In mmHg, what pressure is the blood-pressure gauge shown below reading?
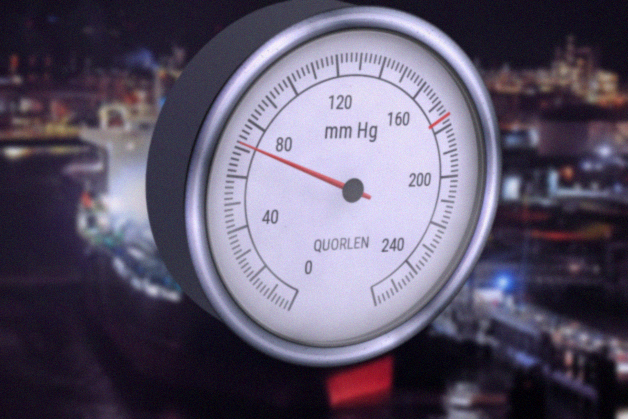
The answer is 72 mmHg
